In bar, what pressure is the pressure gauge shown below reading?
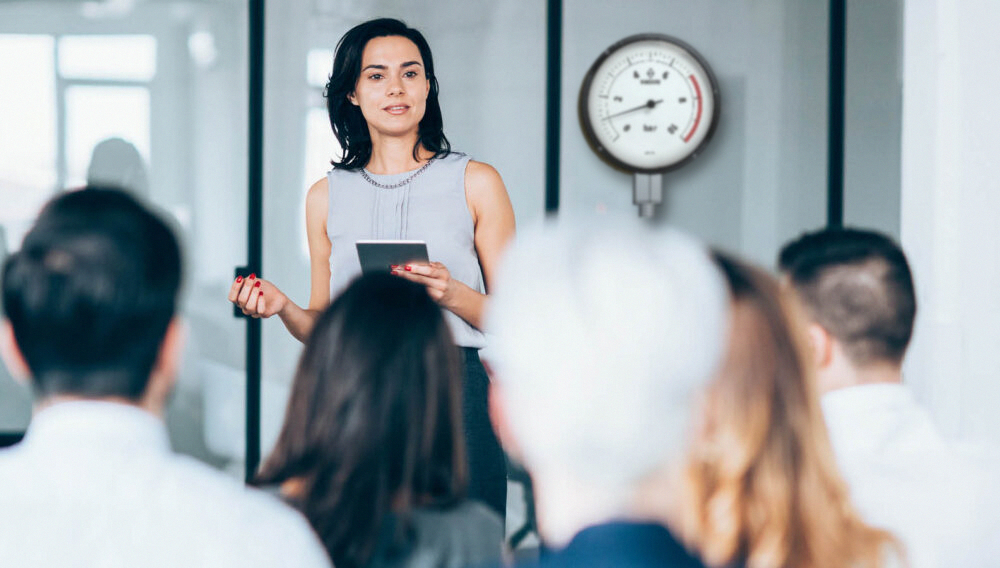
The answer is 1 bar
